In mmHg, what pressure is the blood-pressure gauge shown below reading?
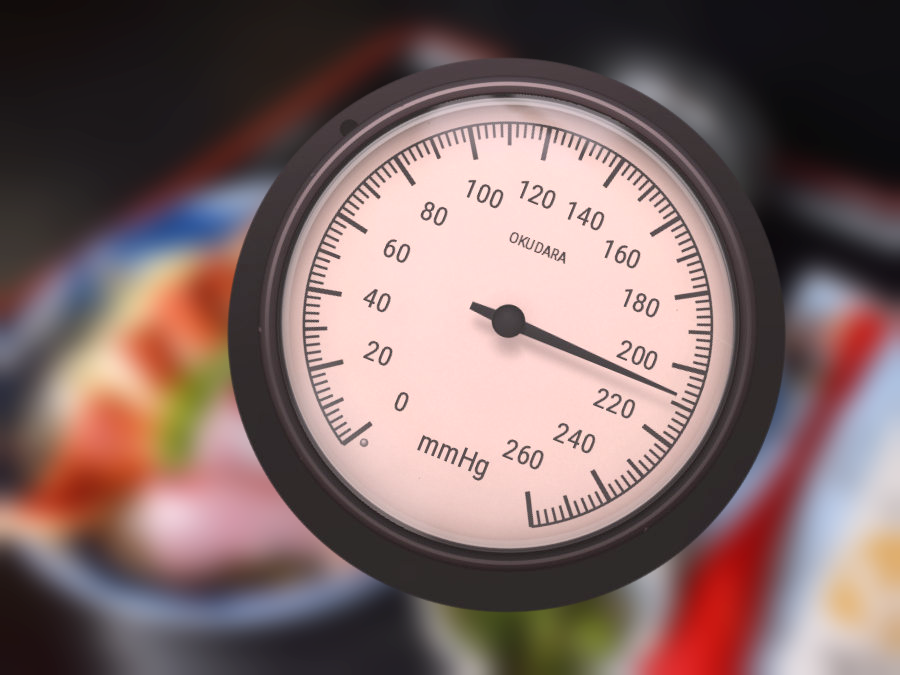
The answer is 208 mmHg
